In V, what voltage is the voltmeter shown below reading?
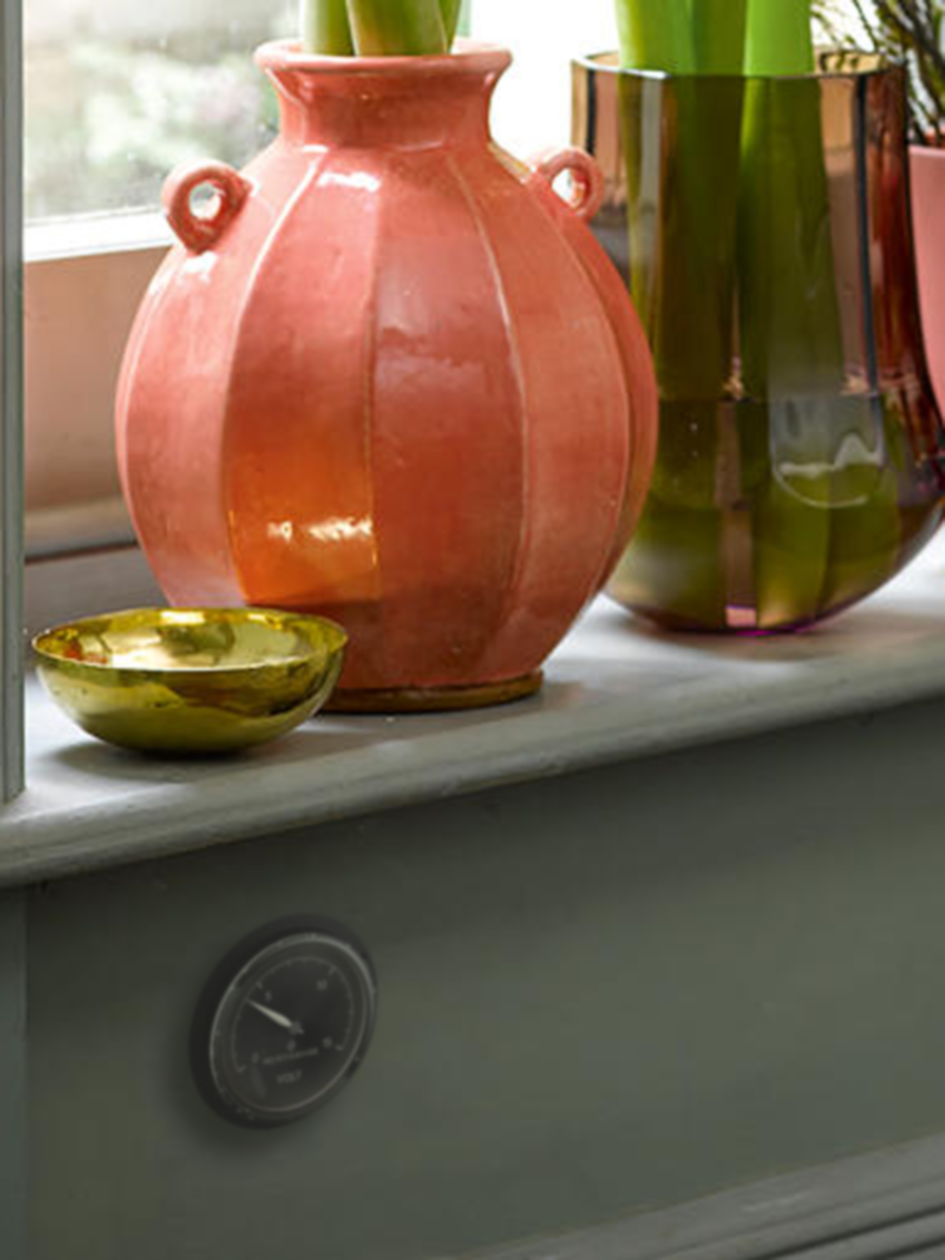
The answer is 4 V
